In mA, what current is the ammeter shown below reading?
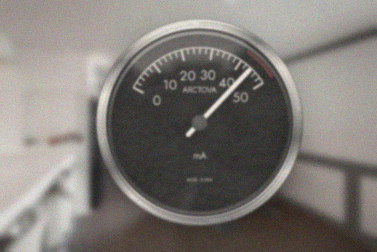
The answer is 44 mA
